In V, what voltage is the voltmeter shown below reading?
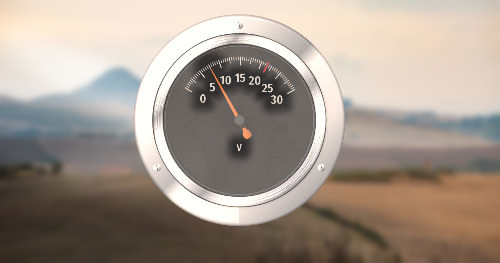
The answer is 7.5 V
